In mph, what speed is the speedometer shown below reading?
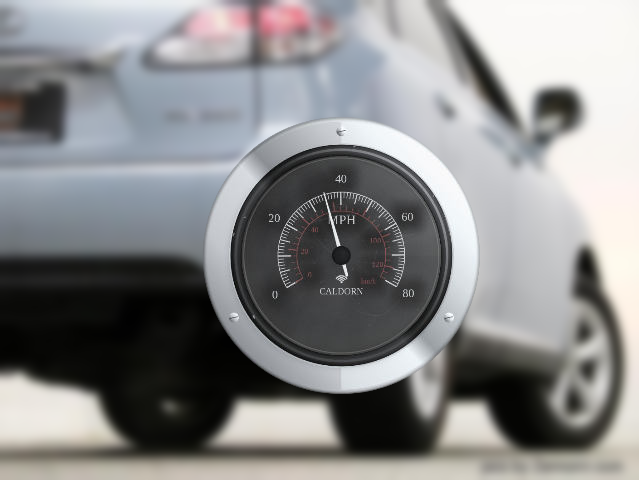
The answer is 35 mph
